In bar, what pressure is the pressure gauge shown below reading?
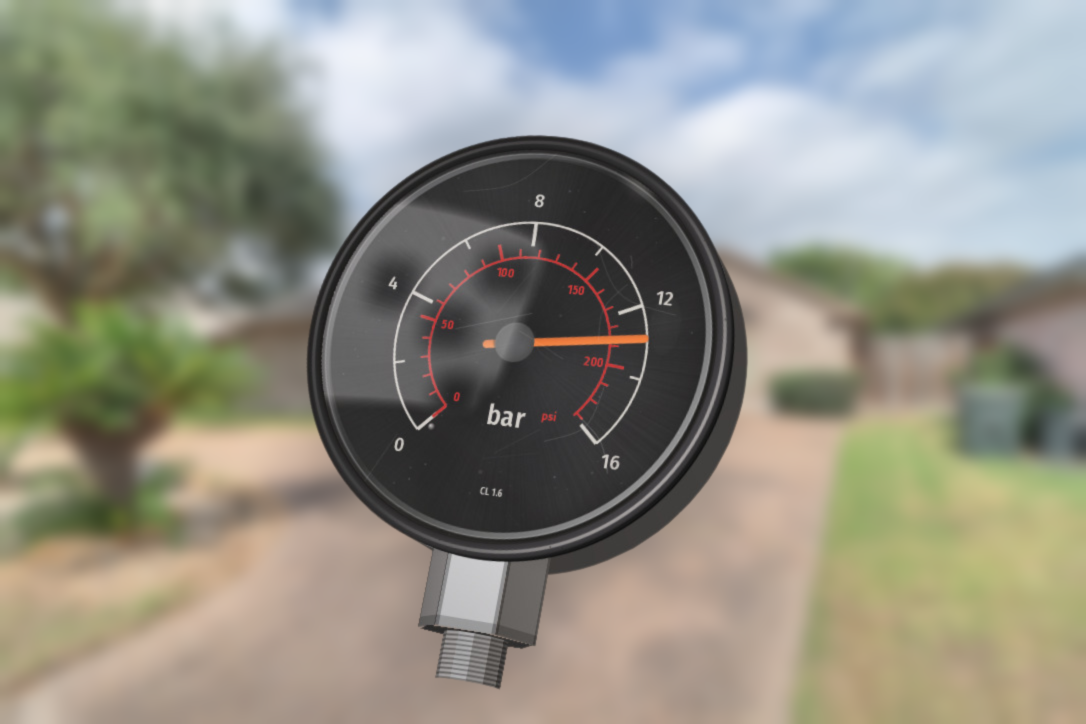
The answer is 13 bar
